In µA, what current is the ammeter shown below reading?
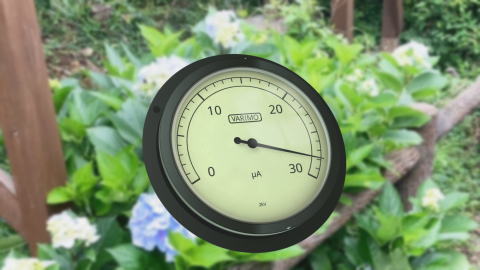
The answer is 28 µA
